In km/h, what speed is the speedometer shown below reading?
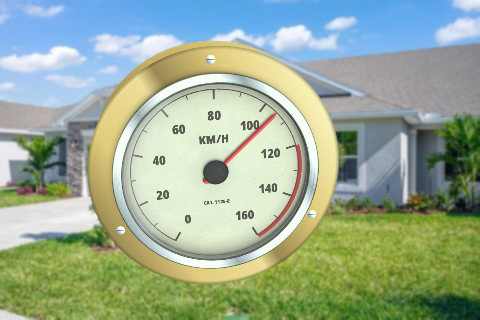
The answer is 105 km/h
